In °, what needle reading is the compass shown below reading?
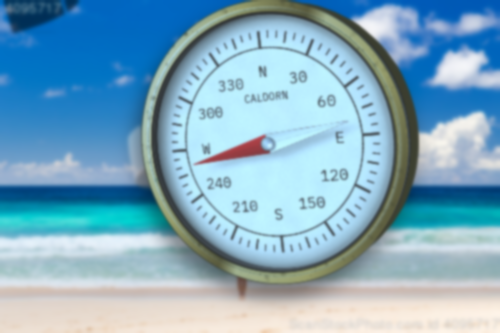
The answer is 260 °
